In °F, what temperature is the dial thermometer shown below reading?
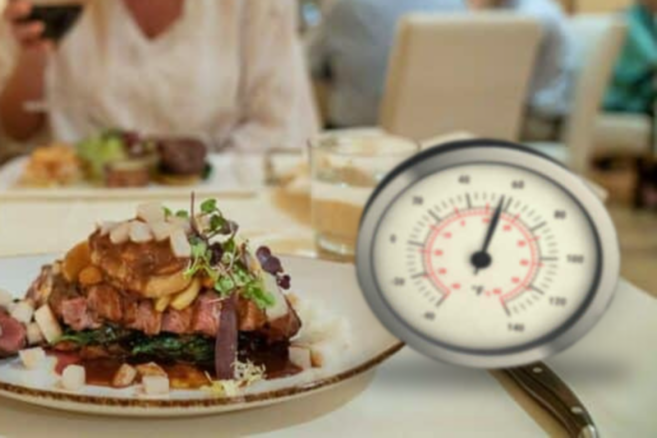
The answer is 56 °F
